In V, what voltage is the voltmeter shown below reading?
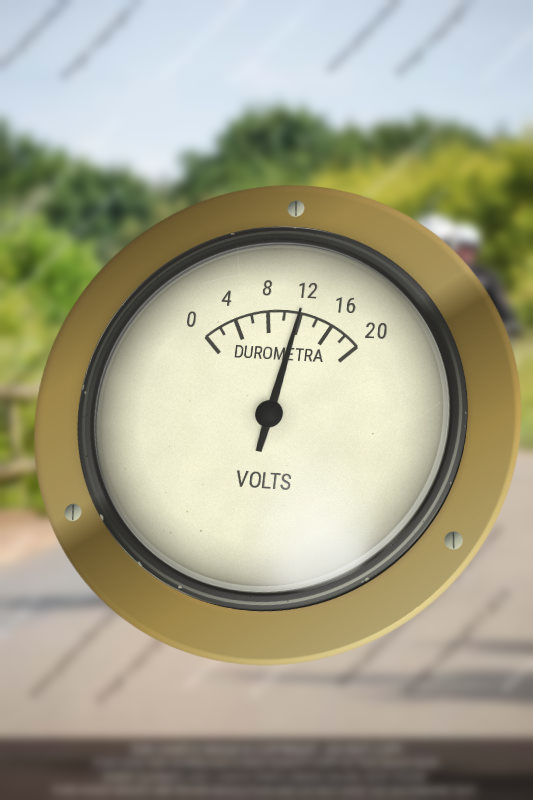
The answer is 12 V
